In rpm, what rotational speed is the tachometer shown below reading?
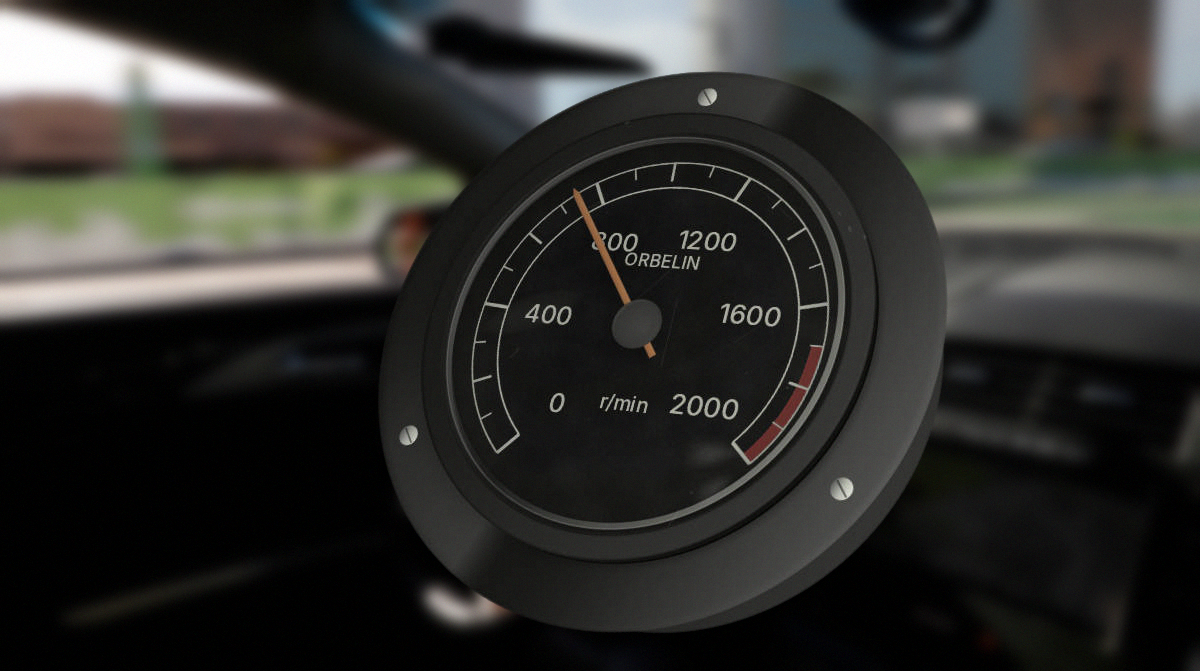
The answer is 750 rpm
